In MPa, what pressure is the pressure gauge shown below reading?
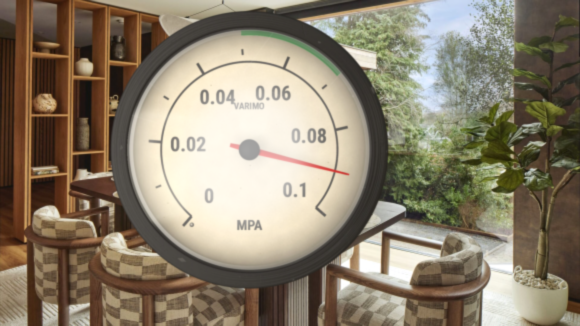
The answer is 0.09 MPa
